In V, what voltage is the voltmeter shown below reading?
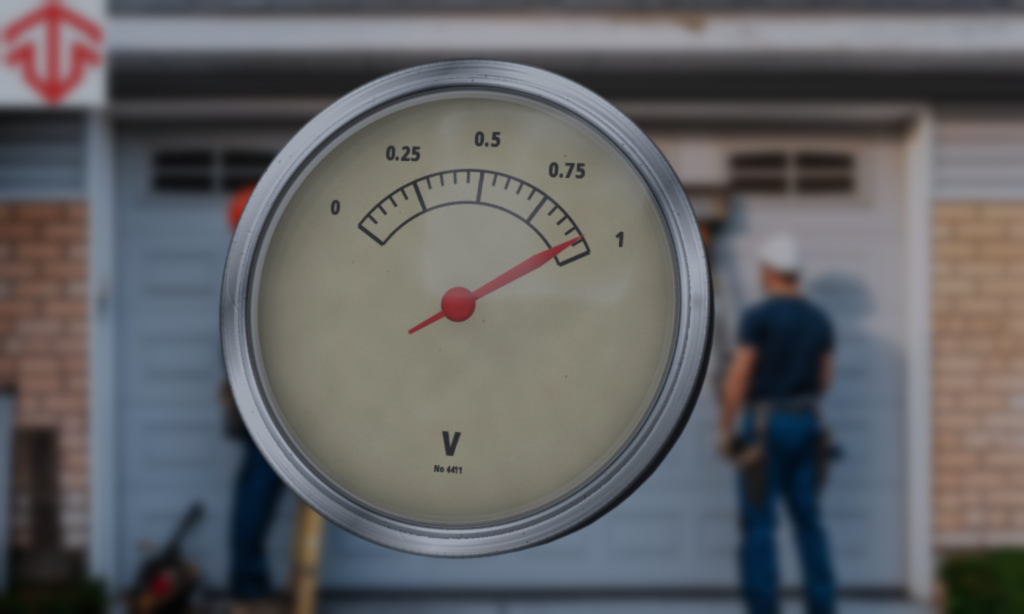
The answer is 0.95 V
